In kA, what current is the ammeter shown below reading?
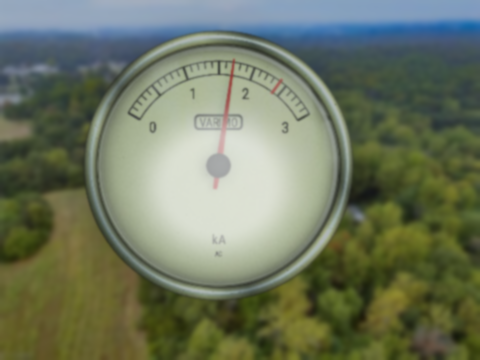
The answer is 1.7 kA
